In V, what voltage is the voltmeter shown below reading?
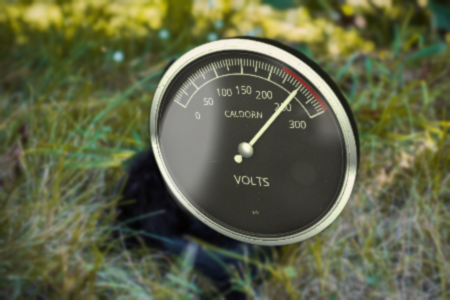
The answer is 250 V
